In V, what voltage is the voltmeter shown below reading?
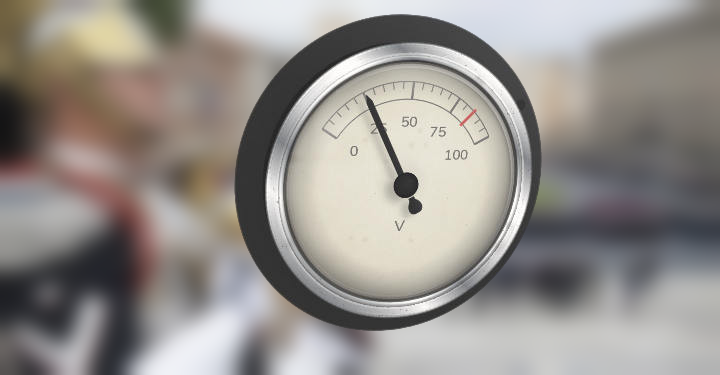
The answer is 25 V
